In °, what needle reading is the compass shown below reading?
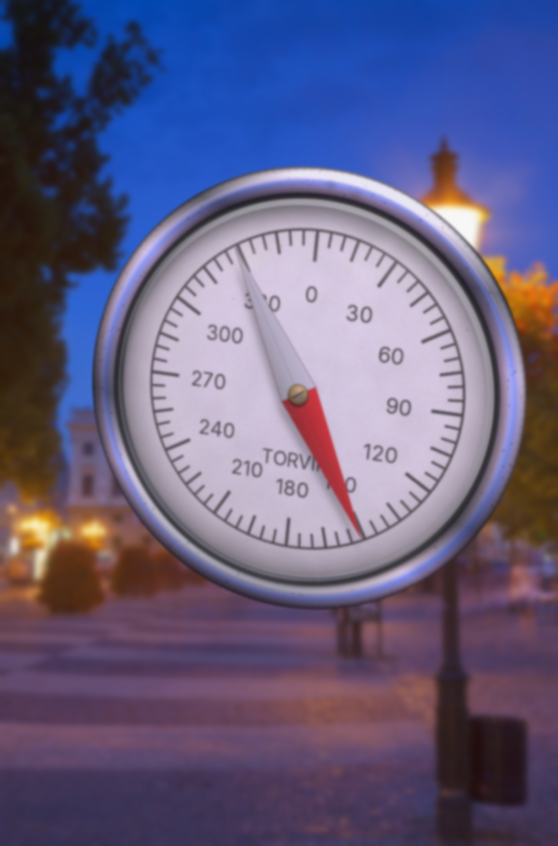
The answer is 150 °
